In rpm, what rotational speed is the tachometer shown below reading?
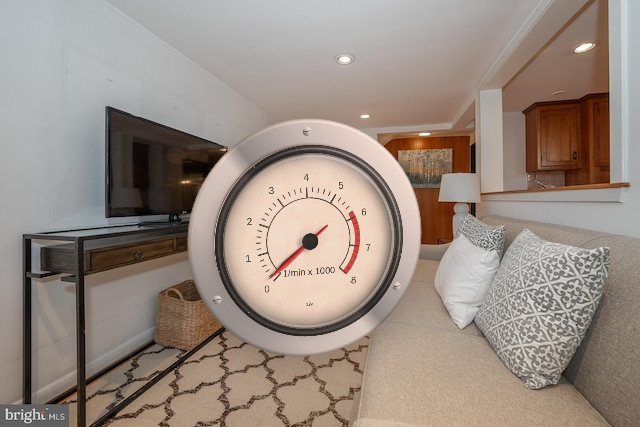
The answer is 200 rpm
